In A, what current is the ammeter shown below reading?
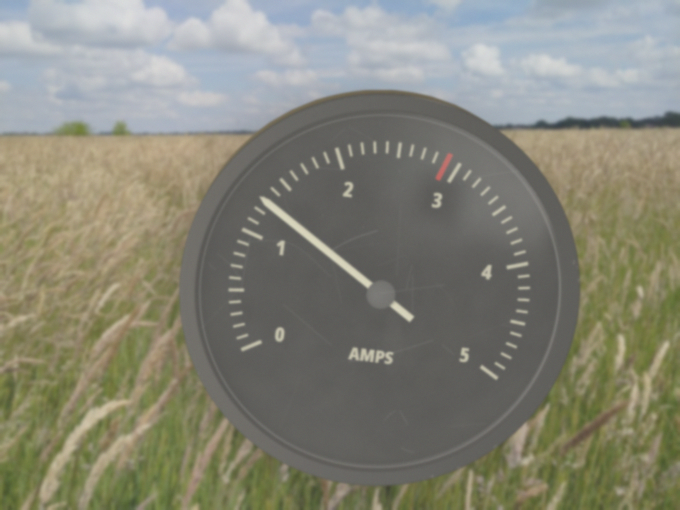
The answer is 1.3 A
